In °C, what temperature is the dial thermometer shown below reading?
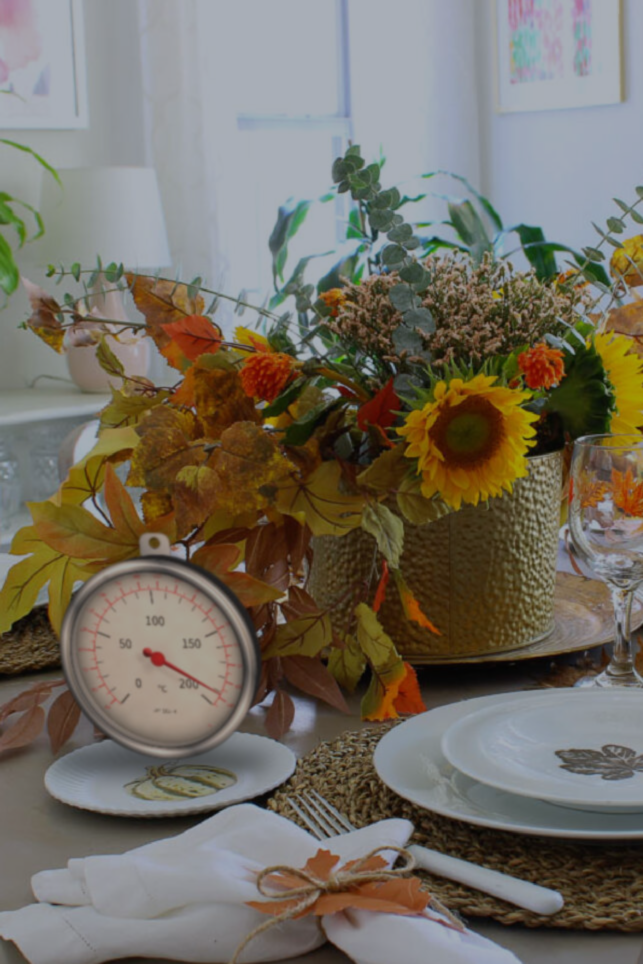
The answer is 190 °C
